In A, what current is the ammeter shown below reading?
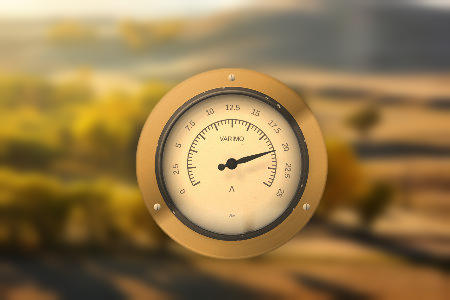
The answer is 20 A
